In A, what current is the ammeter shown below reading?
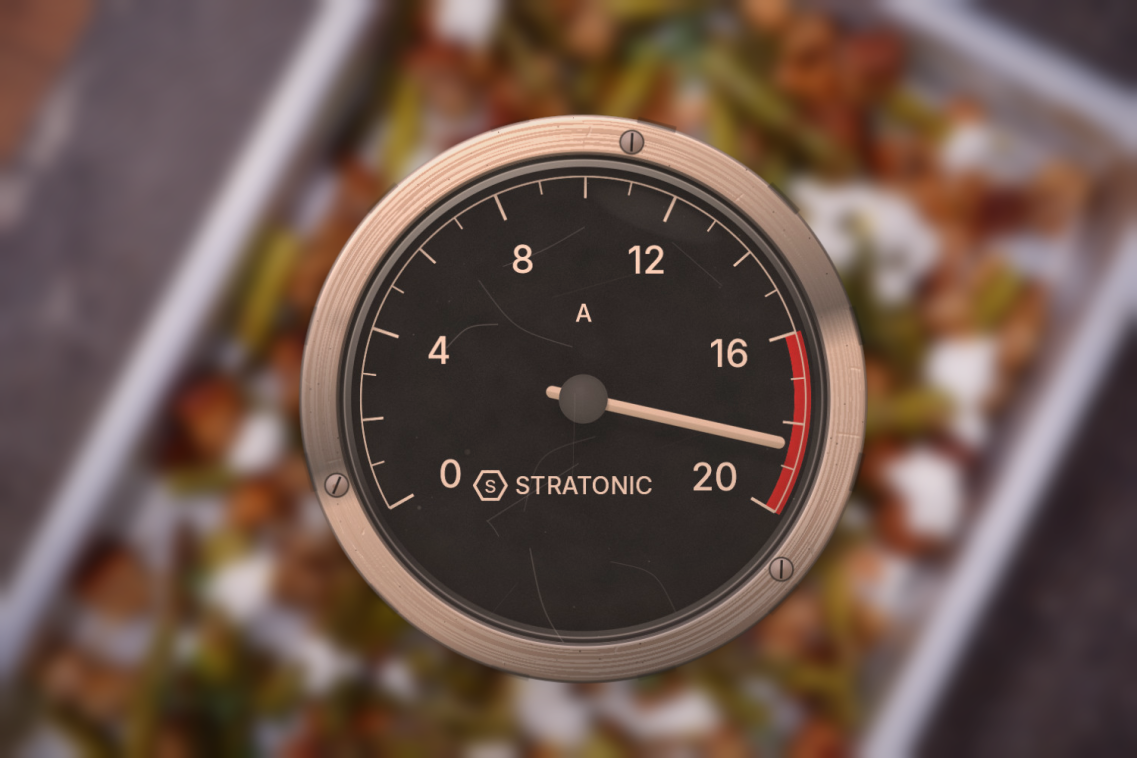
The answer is 18.5 A
